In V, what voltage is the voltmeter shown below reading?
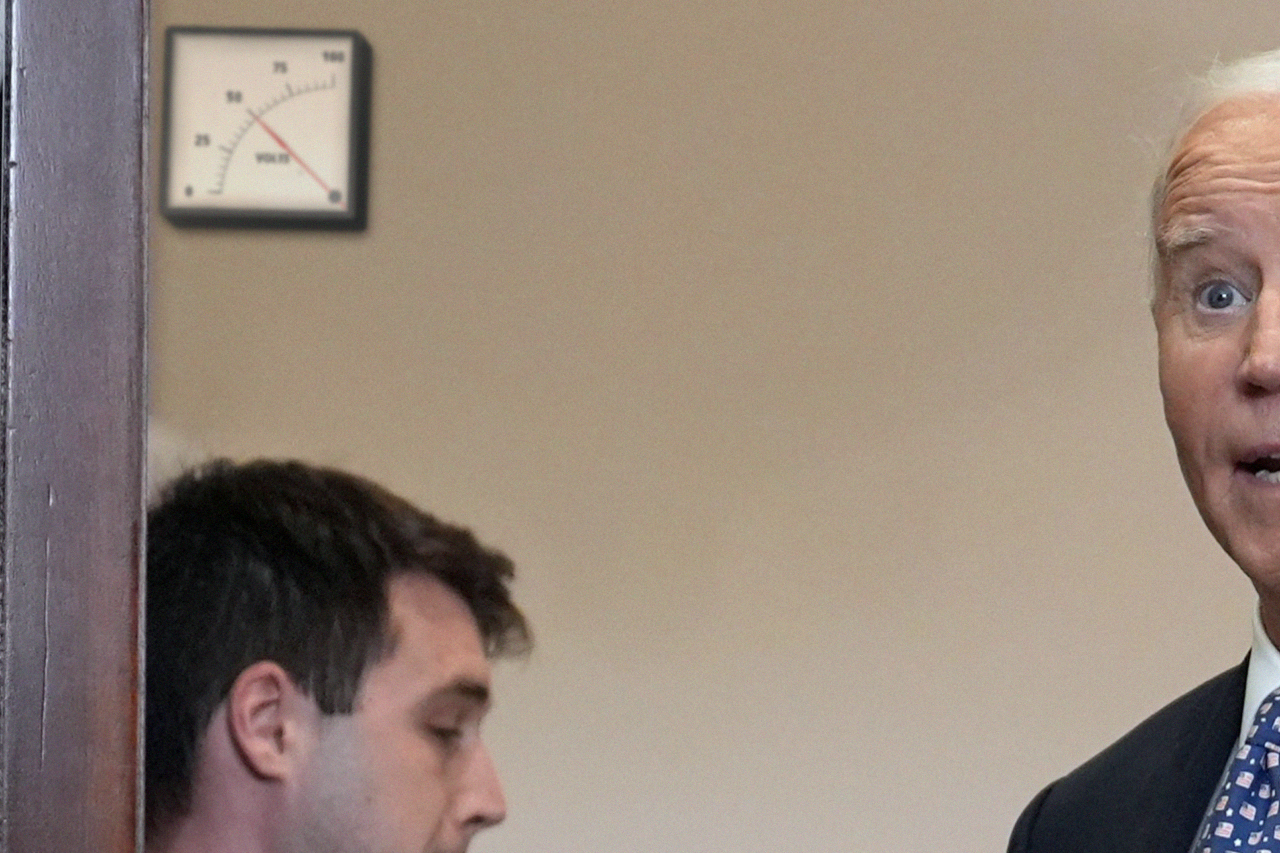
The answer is 50 V
